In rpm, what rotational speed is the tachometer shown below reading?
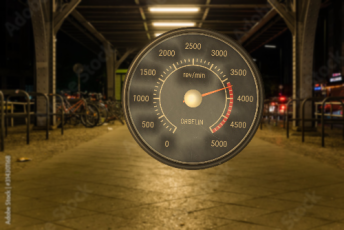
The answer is 3700 rpm
